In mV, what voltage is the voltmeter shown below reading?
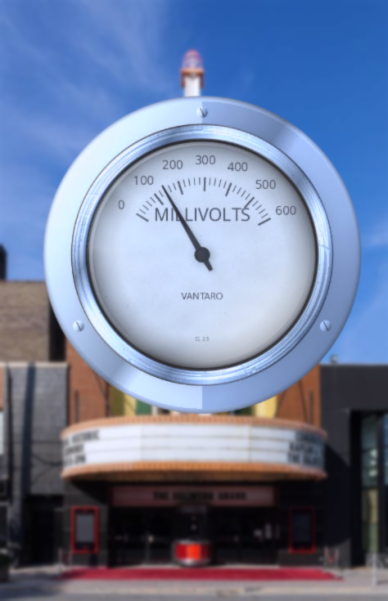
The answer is 140 mV
